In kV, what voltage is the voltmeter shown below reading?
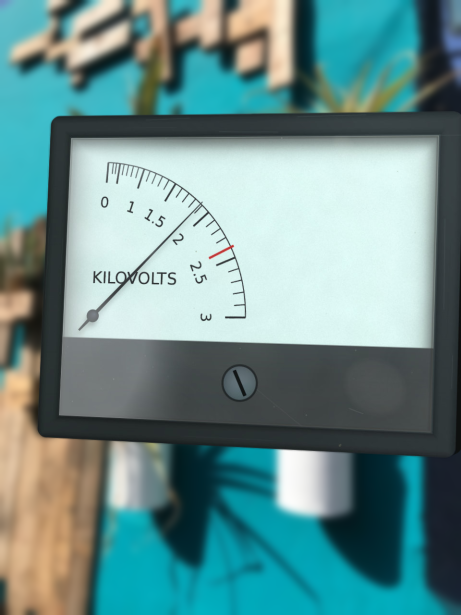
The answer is 1.9 kV
